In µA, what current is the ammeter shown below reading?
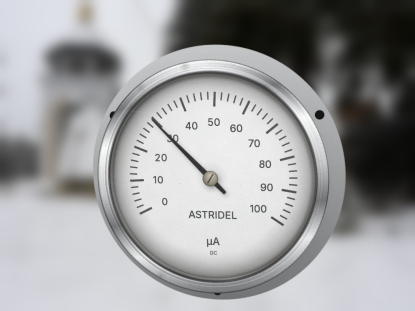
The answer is 30 µA
